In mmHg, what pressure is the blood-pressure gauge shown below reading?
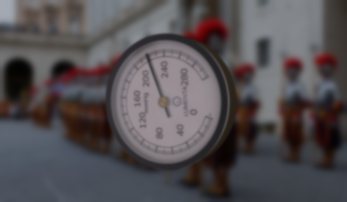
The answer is 220 mmHg
